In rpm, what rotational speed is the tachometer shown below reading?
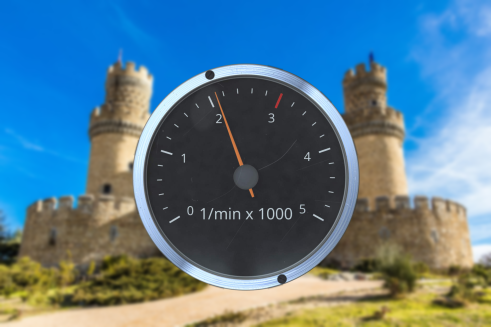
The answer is 2100 rpm
